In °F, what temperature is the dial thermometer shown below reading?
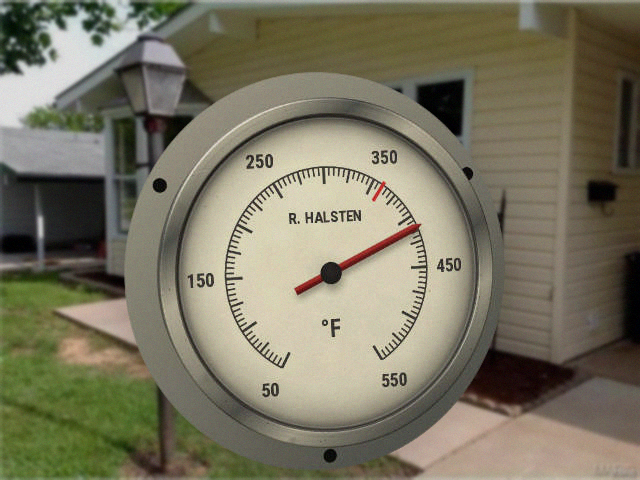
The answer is 410 °F
